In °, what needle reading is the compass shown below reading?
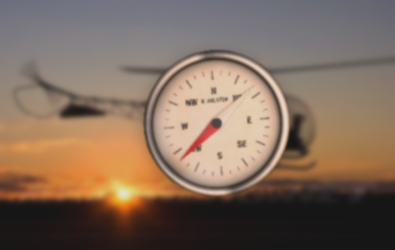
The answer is 230 °
